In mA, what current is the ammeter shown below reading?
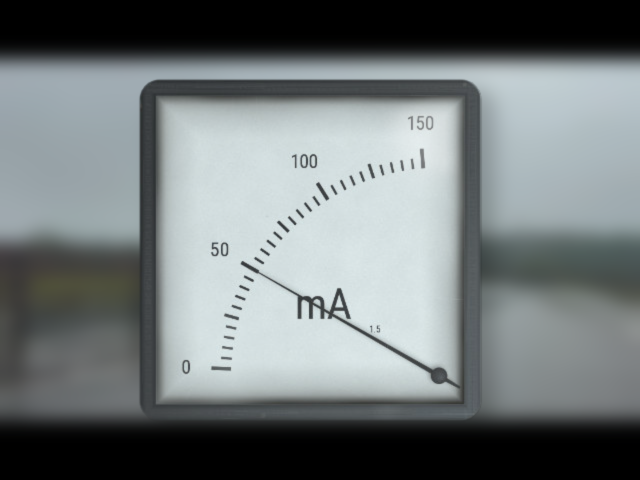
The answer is 50 mA
